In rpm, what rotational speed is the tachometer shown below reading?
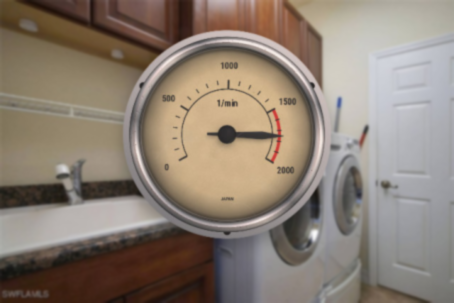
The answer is 1750 rpm
